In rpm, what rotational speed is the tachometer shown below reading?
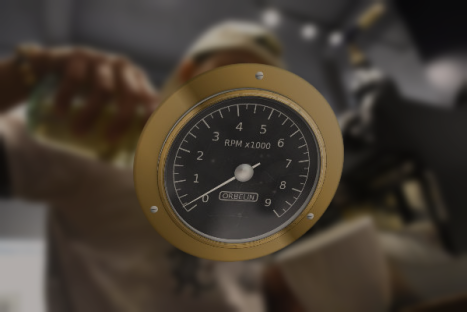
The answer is 250 rpm
